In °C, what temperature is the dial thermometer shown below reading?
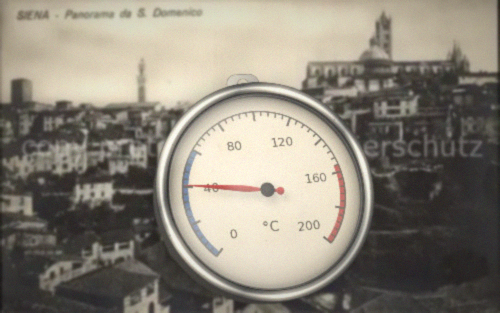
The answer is 40 °C
